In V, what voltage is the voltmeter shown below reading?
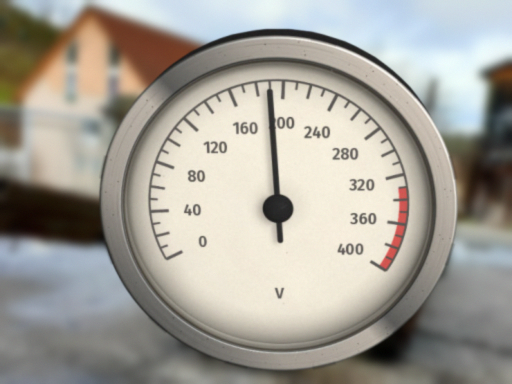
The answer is 190 V
